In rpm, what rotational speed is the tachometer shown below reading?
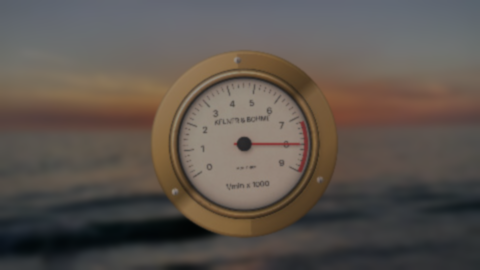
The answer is 8000 rpm
